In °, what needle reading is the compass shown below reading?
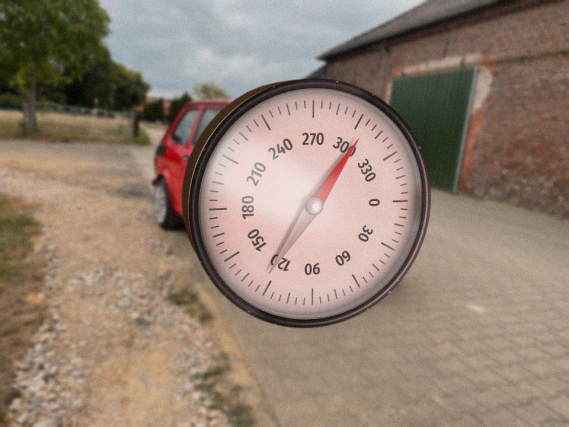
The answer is 305 °
